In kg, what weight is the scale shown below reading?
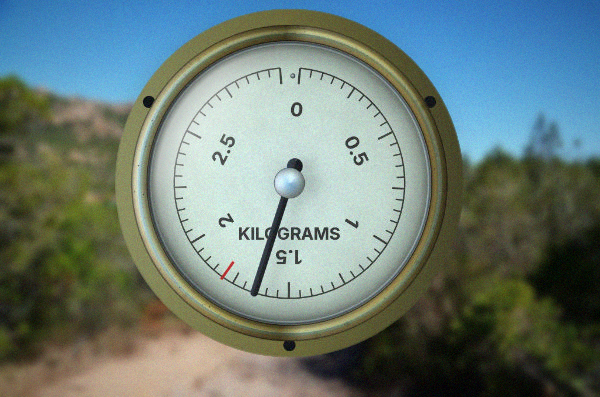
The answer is 1.65 kg
